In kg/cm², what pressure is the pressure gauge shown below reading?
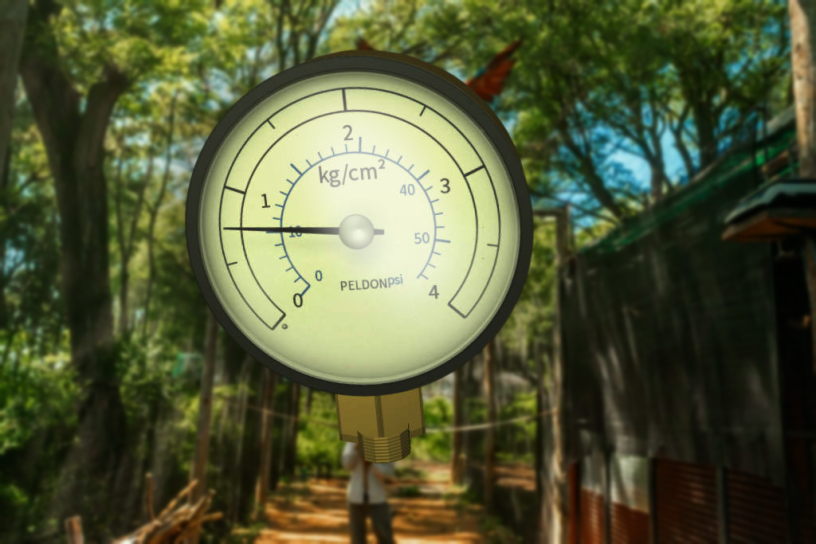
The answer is 0.75 kg/cm²
